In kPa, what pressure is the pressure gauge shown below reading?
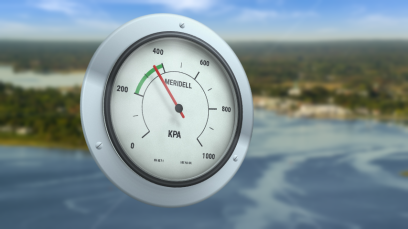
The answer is 350 kPa
